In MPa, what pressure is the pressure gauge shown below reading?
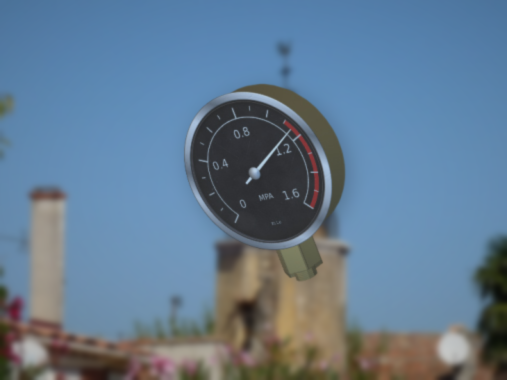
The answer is 1.15 MPa
